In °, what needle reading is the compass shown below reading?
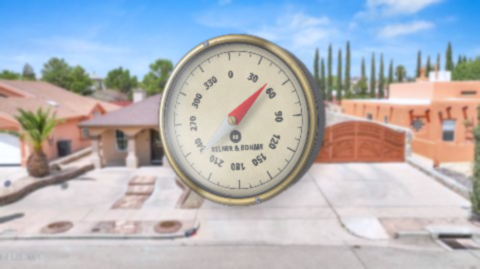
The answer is 50 °
